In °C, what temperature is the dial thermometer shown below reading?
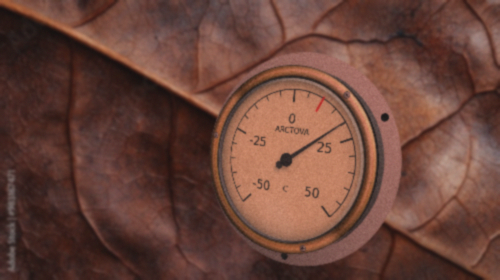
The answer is 20 °C
